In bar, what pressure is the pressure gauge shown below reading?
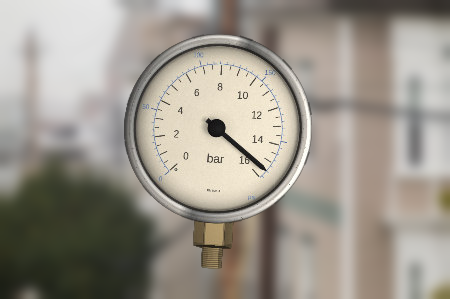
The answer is 15.5 bar
